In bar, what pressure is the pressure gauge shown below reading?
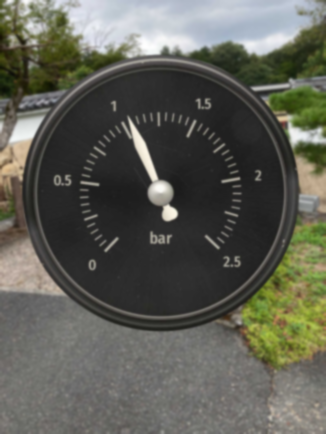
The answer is 1.05 bar
